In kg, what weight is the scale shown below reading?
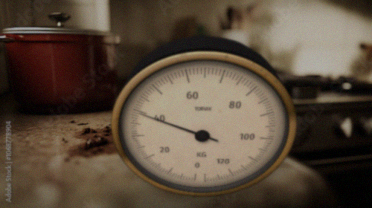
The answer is 40 kg
